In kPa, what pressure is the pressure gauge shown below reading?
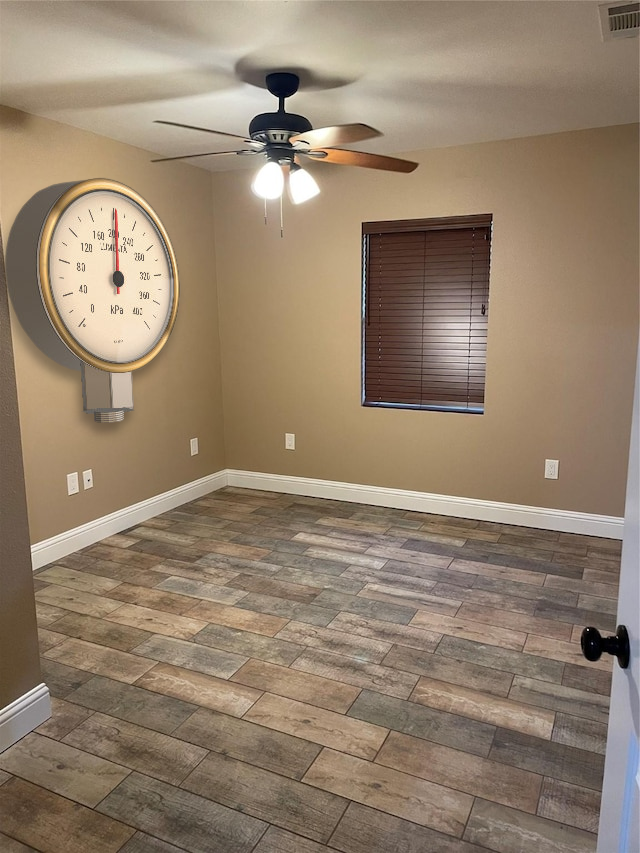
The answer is 200 kPa
